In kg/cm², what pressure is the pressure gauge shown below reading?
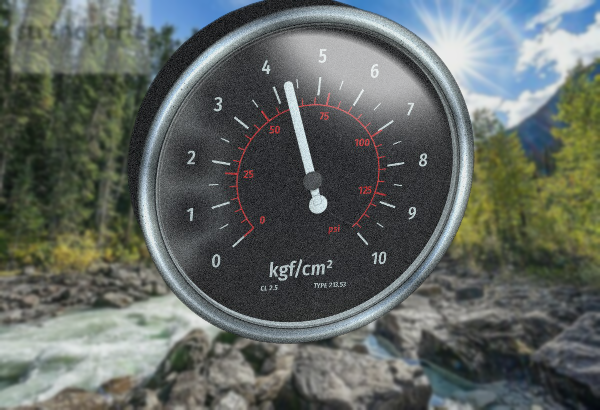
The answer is 4.25 kg/cm²
